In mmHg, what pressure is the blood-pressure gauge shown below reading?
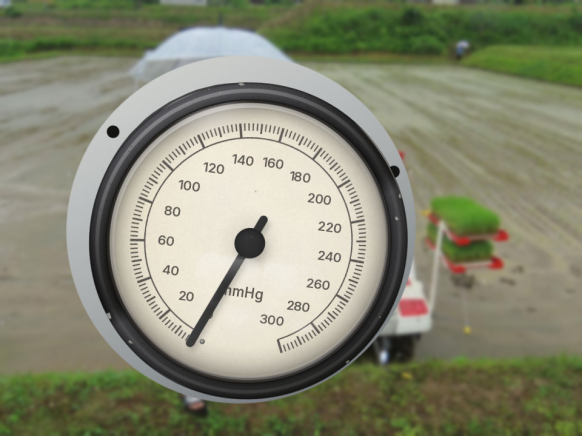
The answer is 2 mmHg
